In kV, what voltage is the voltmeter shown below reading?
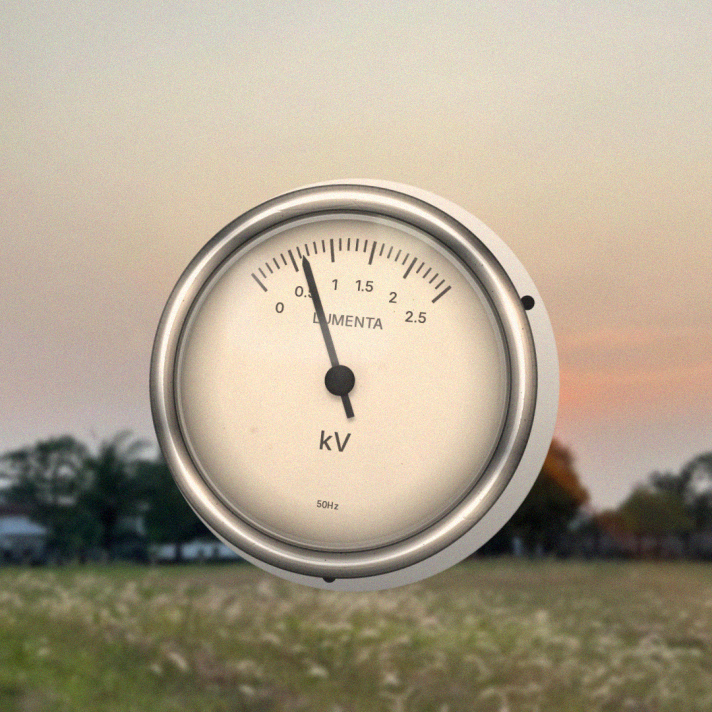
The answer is 0.65 kV
